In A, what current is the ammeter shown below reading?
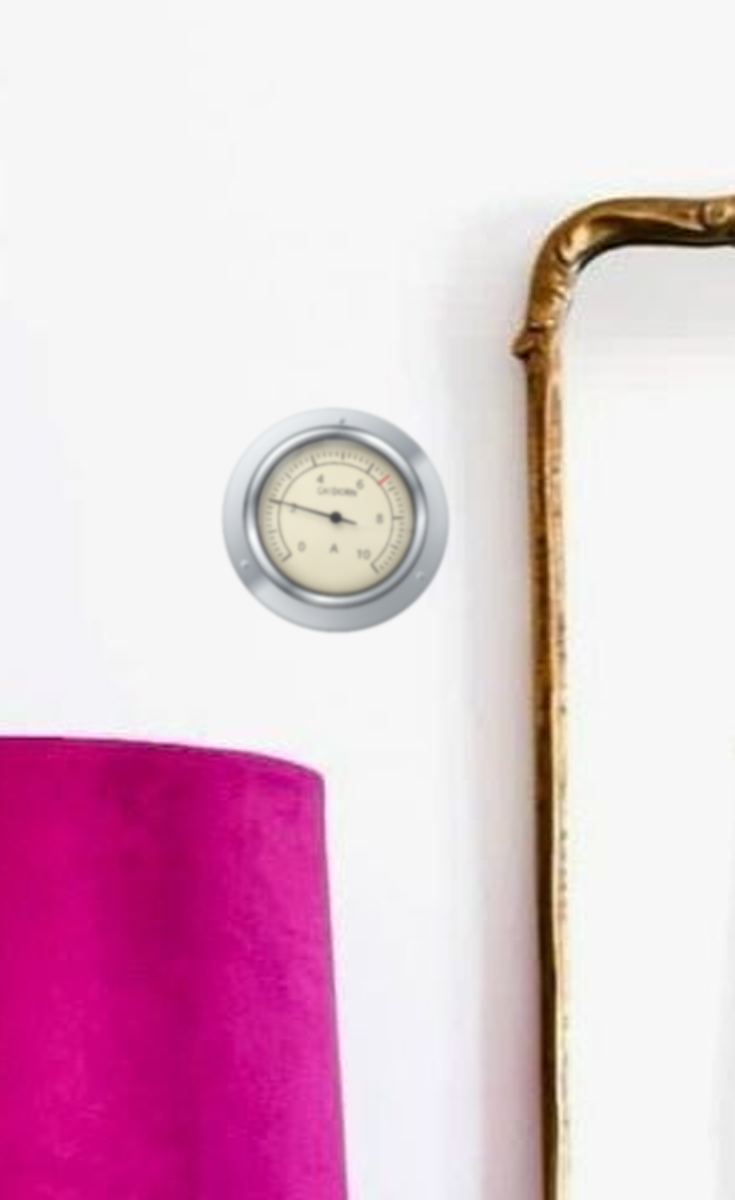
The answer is 2 A
